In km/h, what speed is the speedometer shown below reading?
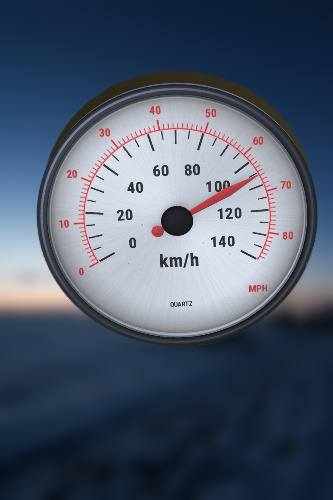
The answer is 105 km/h
